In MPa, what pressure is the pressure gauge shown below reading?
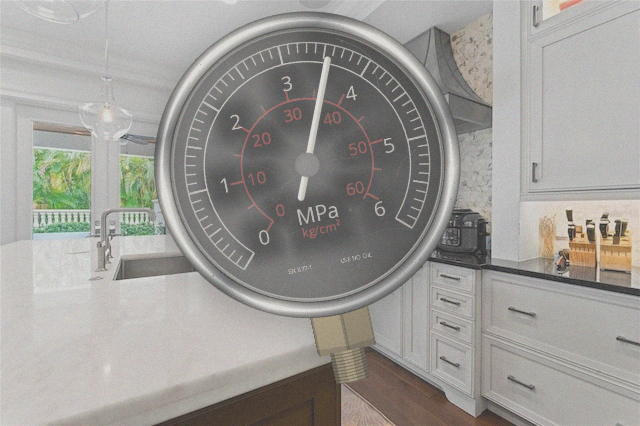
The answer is 3.55 MPa
